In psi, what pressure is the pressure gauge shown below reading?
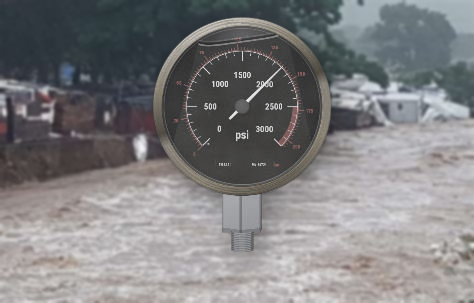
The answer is 2000 psi
